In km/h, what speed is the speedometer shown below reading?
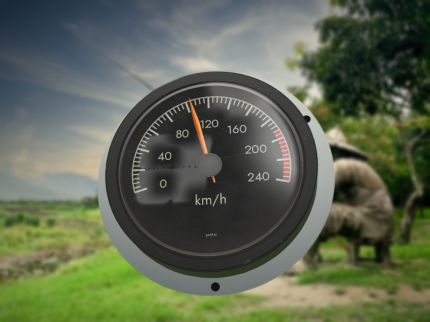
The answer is 104 km/h
